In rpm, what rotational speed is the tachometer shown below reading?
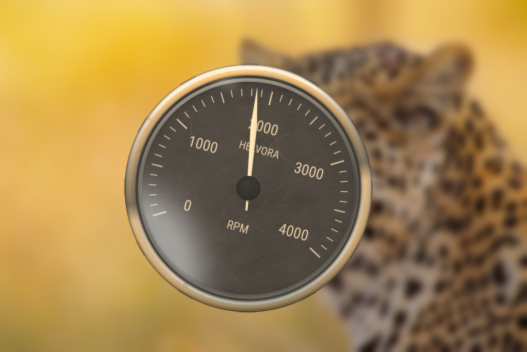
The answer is 1850 rpm
